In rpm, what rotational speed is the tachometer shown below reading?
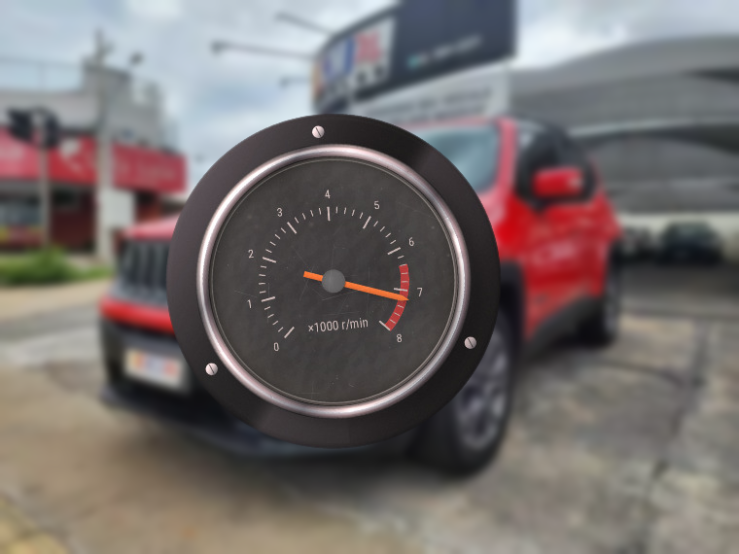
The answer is 7200 rpm
